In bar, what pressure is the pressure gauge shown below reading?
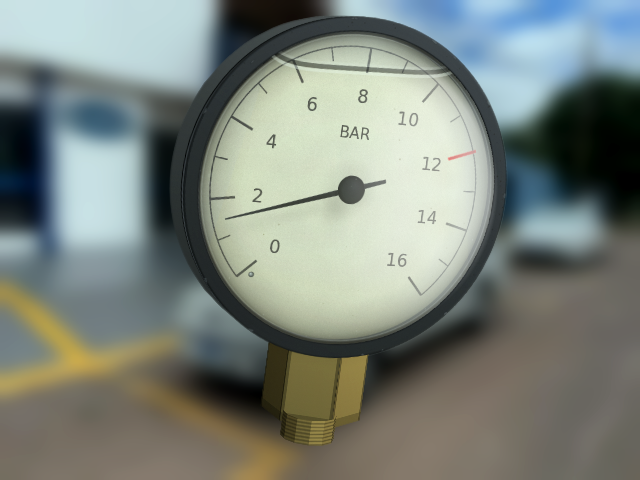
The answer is 1.5 bar
